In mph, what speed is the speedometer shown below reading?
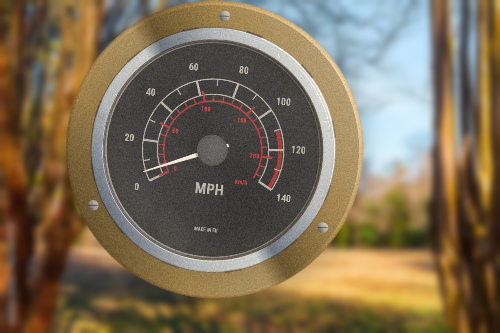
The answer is 5 mph
